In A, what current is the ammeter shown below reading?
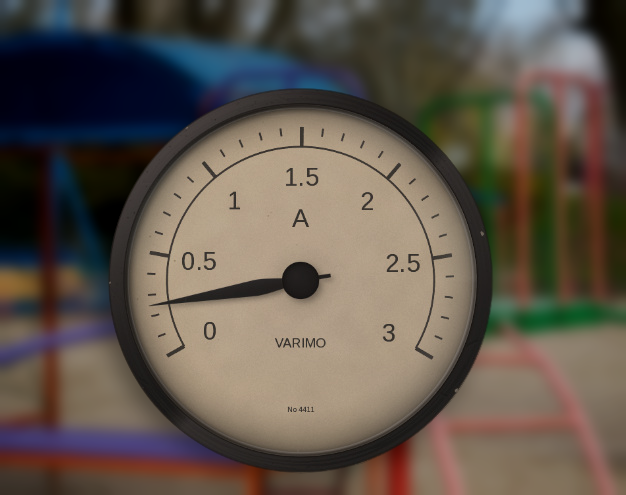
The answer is 0.25 A
